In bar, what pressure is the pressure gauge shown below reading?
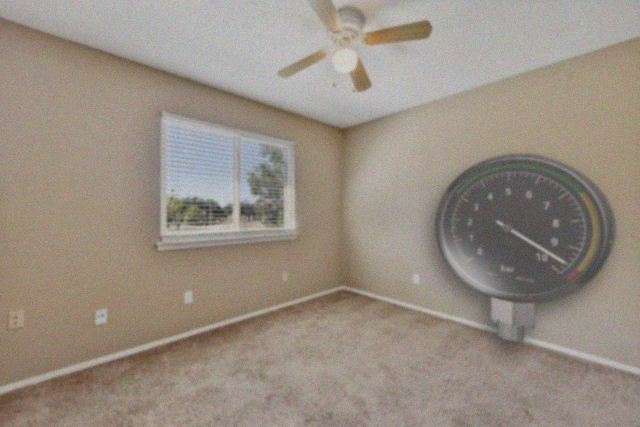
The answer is 9.6 bar
